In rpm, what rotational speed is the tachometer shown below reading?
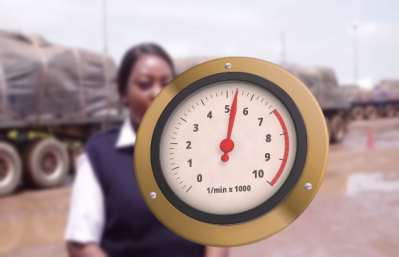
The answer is 5400 rpm
